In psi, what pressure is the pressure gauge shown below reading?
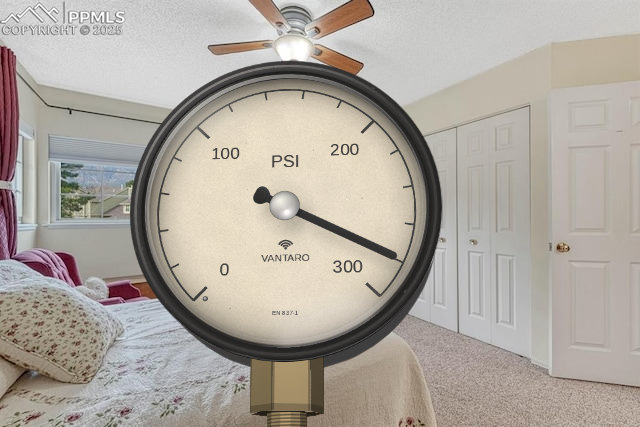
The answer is 280 psi
